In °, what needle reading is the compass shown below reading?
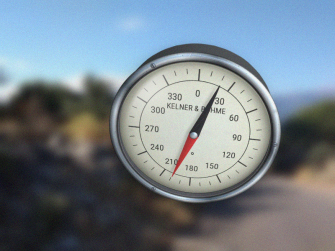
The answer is 200 °
